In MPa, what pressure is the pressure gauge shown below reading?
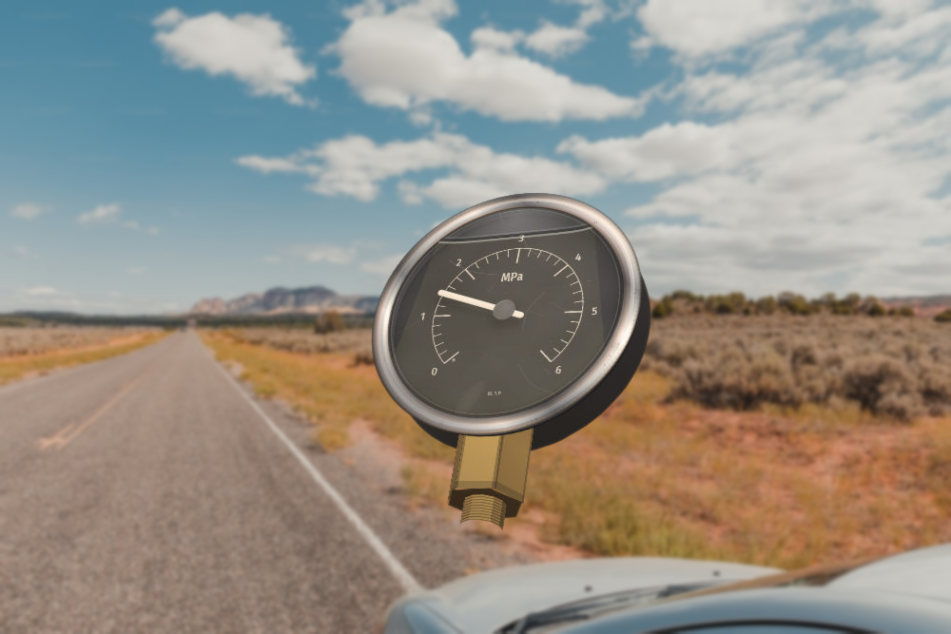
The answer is 1.4 MPa
